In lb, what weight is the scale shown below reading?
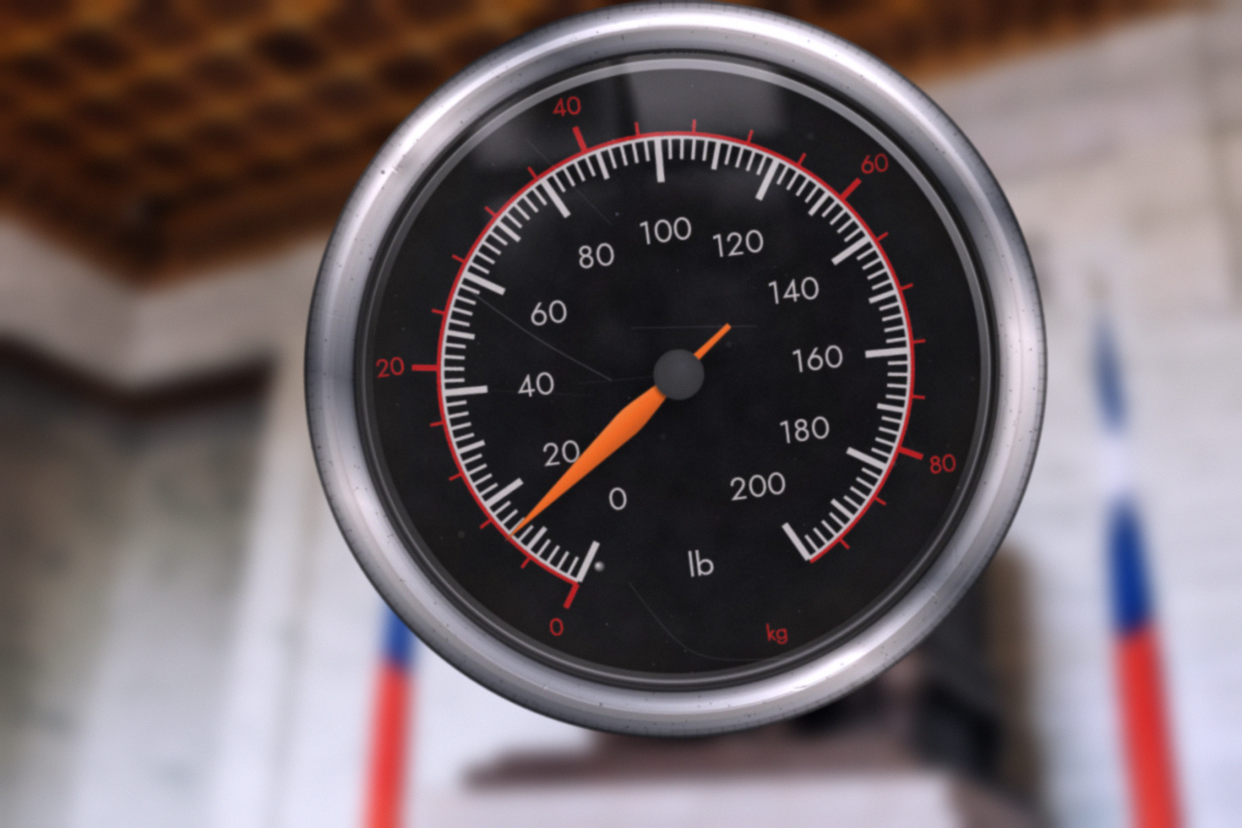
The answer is 14 lb
